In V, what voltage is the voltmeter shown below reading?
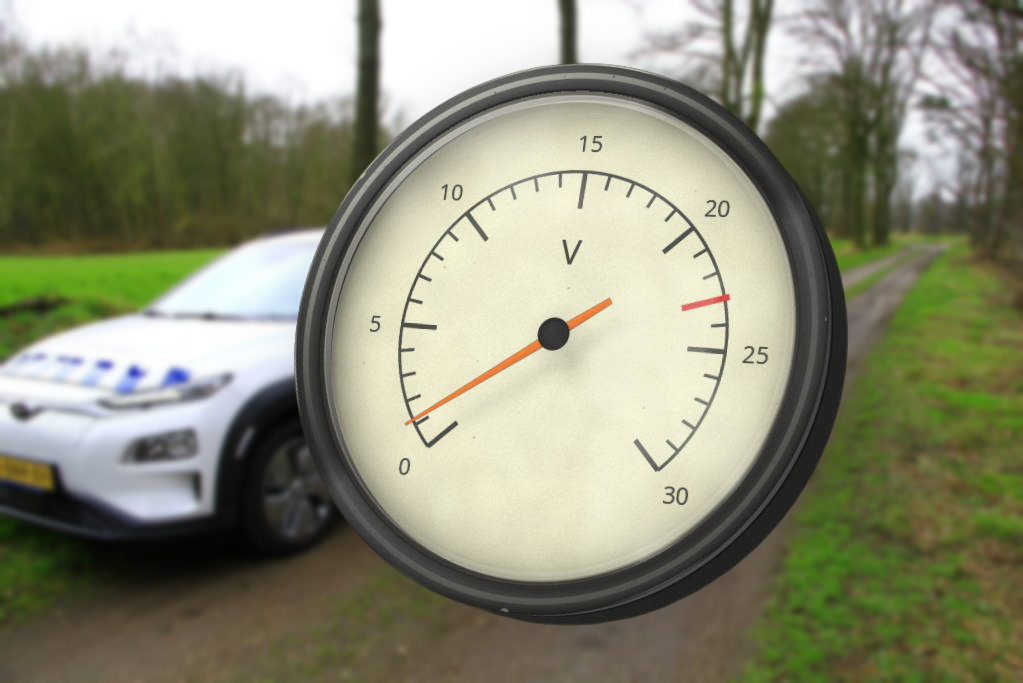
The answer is 1 V
